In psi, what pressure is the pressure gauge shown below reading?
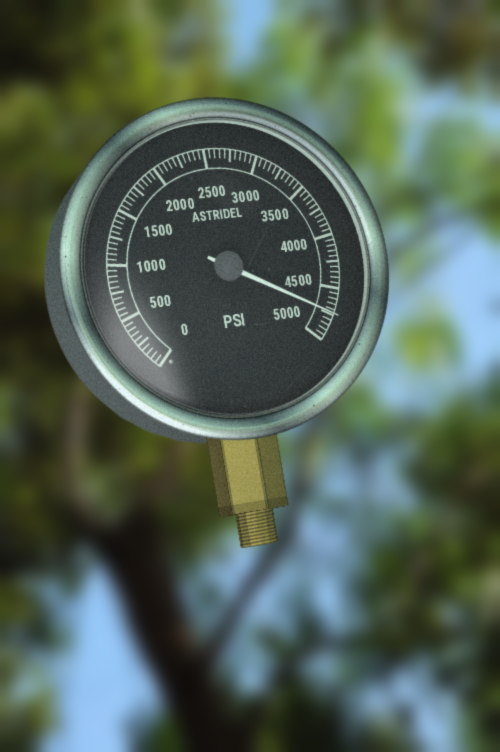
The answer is 4750 psi
